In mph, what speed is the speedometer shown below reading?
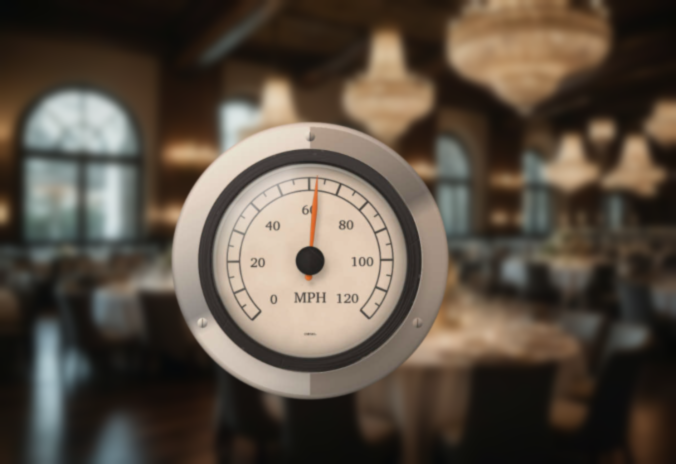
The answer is 62.5 mph
